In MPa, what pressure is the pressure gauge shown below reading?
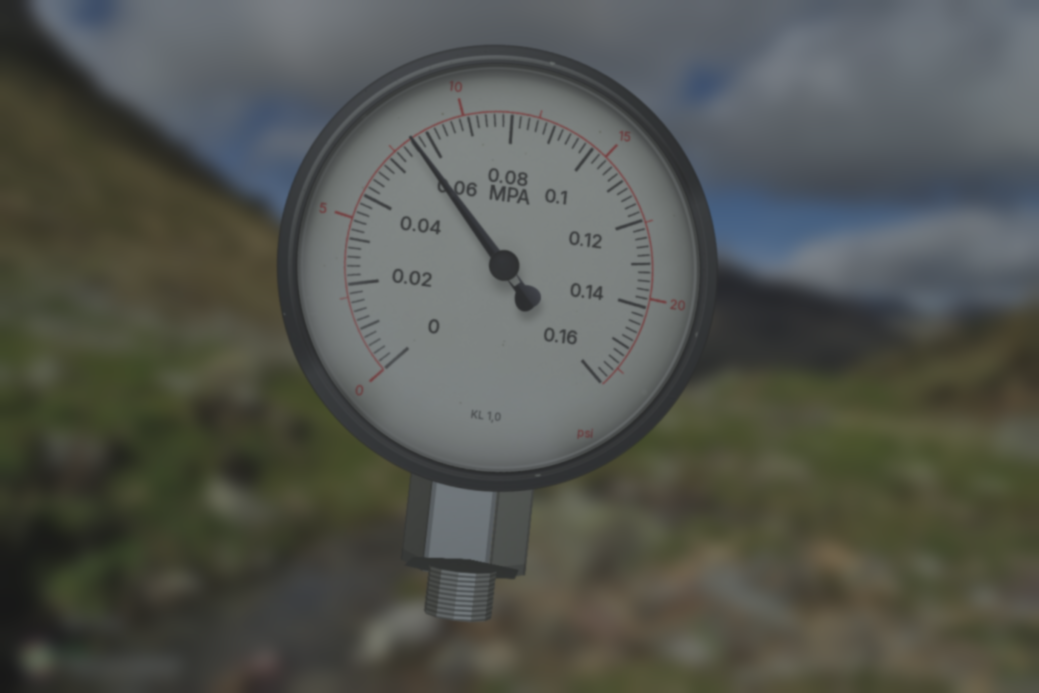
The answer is 0.056 MPa
